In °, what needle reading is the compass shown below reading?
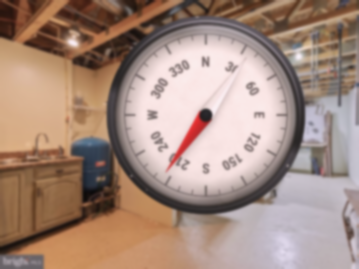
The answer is 215 °
